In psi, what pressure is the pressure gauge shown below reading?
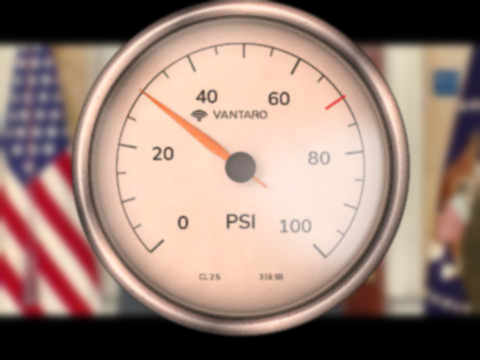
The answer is 30 psi
